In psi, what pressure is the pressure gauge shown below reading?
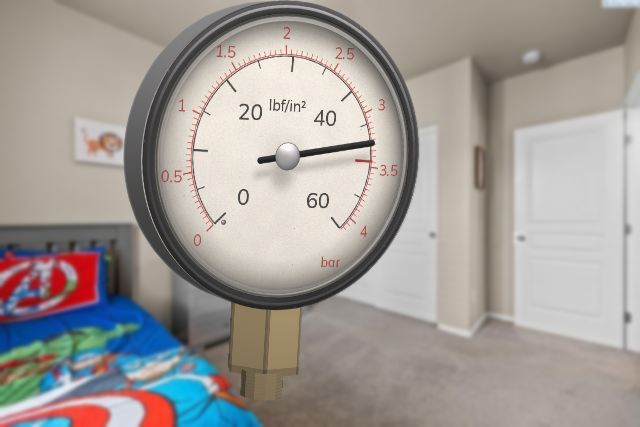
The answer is 47.5 psi
